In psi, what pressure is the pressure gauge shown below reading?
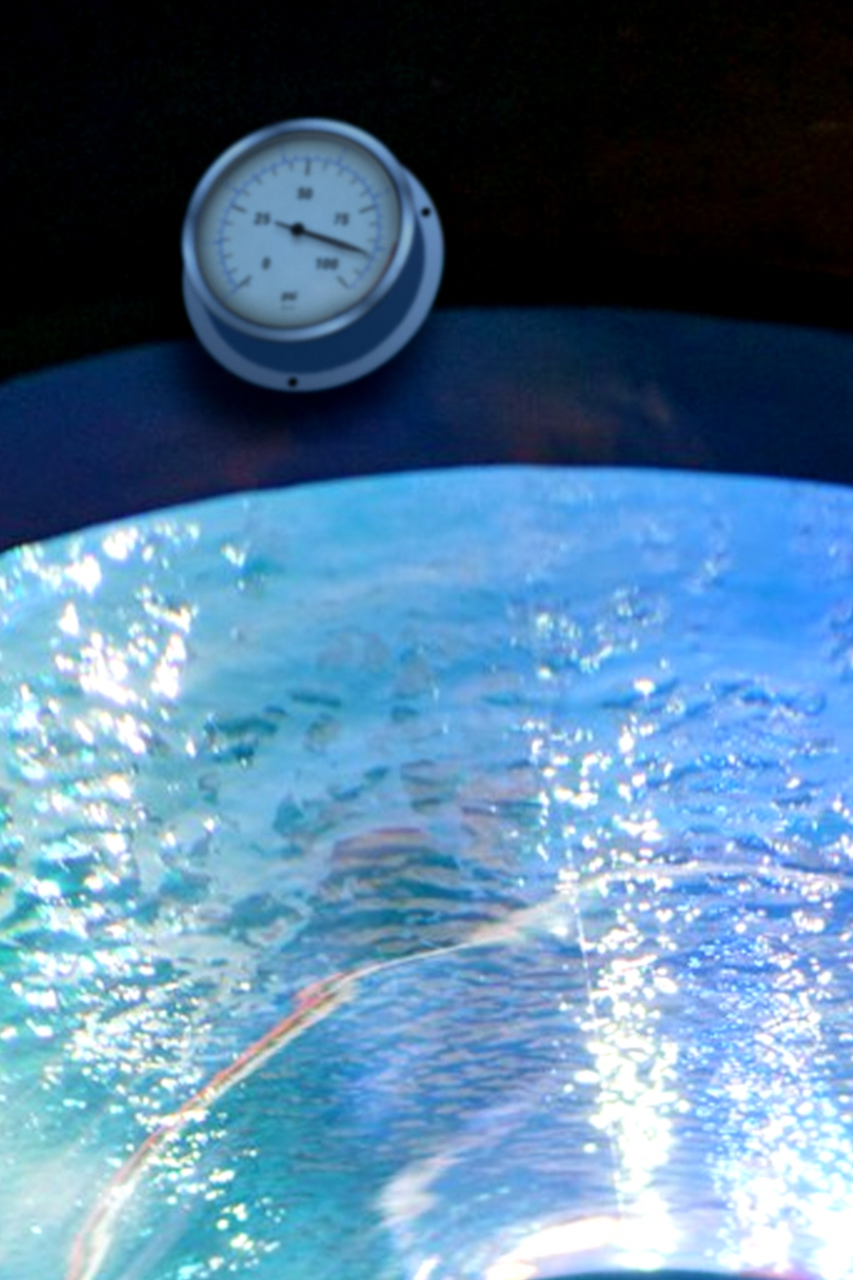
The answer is 90 psi
